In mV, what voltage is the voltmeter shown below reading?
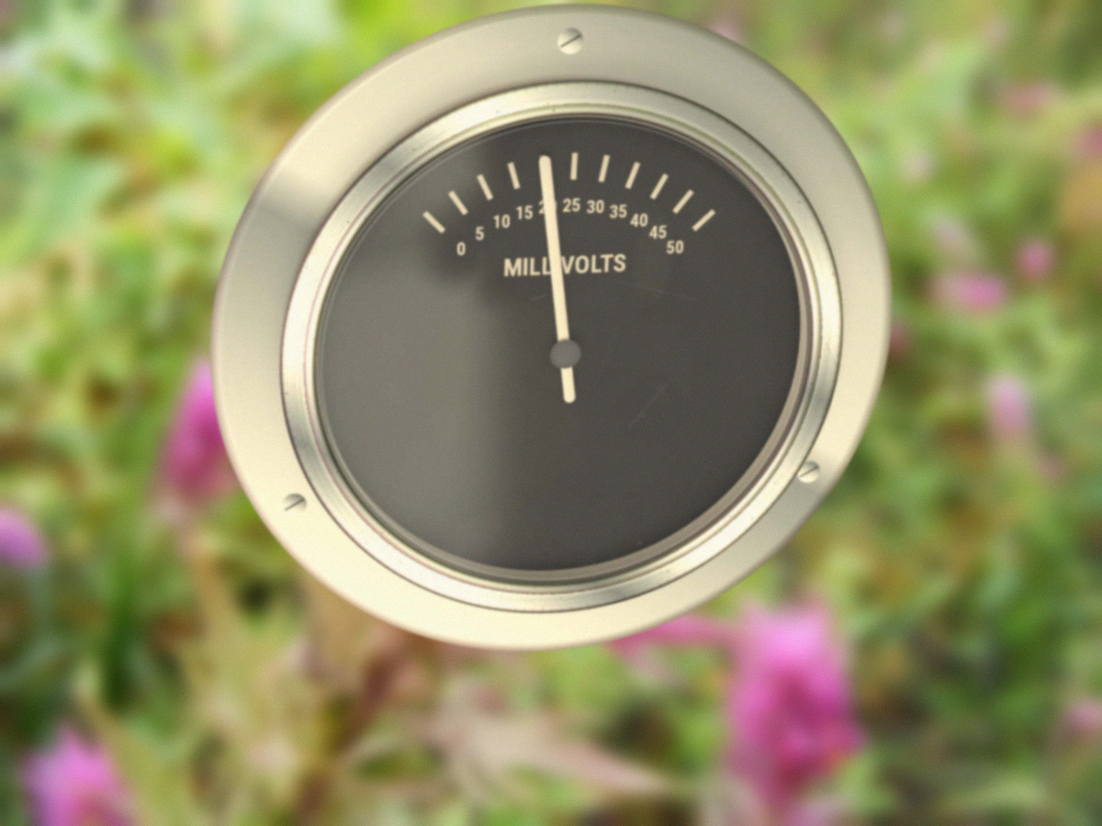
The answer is 20 mV
